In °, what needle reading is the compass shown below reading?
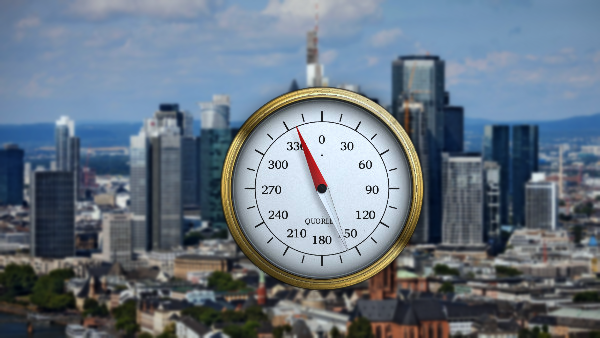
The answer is 337.5 °
